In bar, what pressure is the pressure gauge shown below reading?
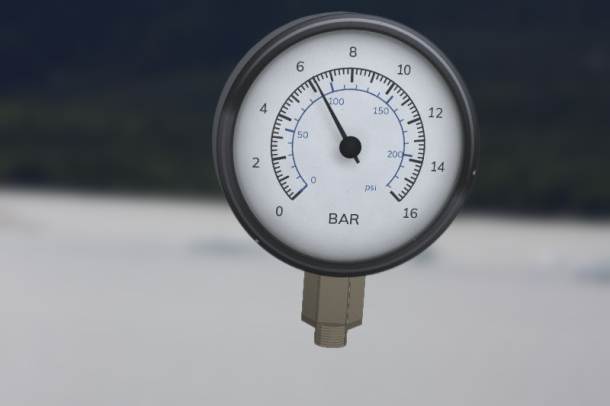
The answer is 6.2 bar
